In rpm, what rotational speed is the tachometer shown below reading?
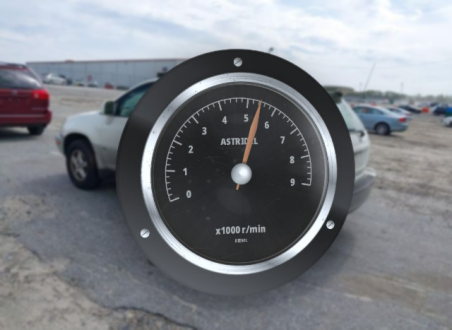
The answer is 5400 rpm
